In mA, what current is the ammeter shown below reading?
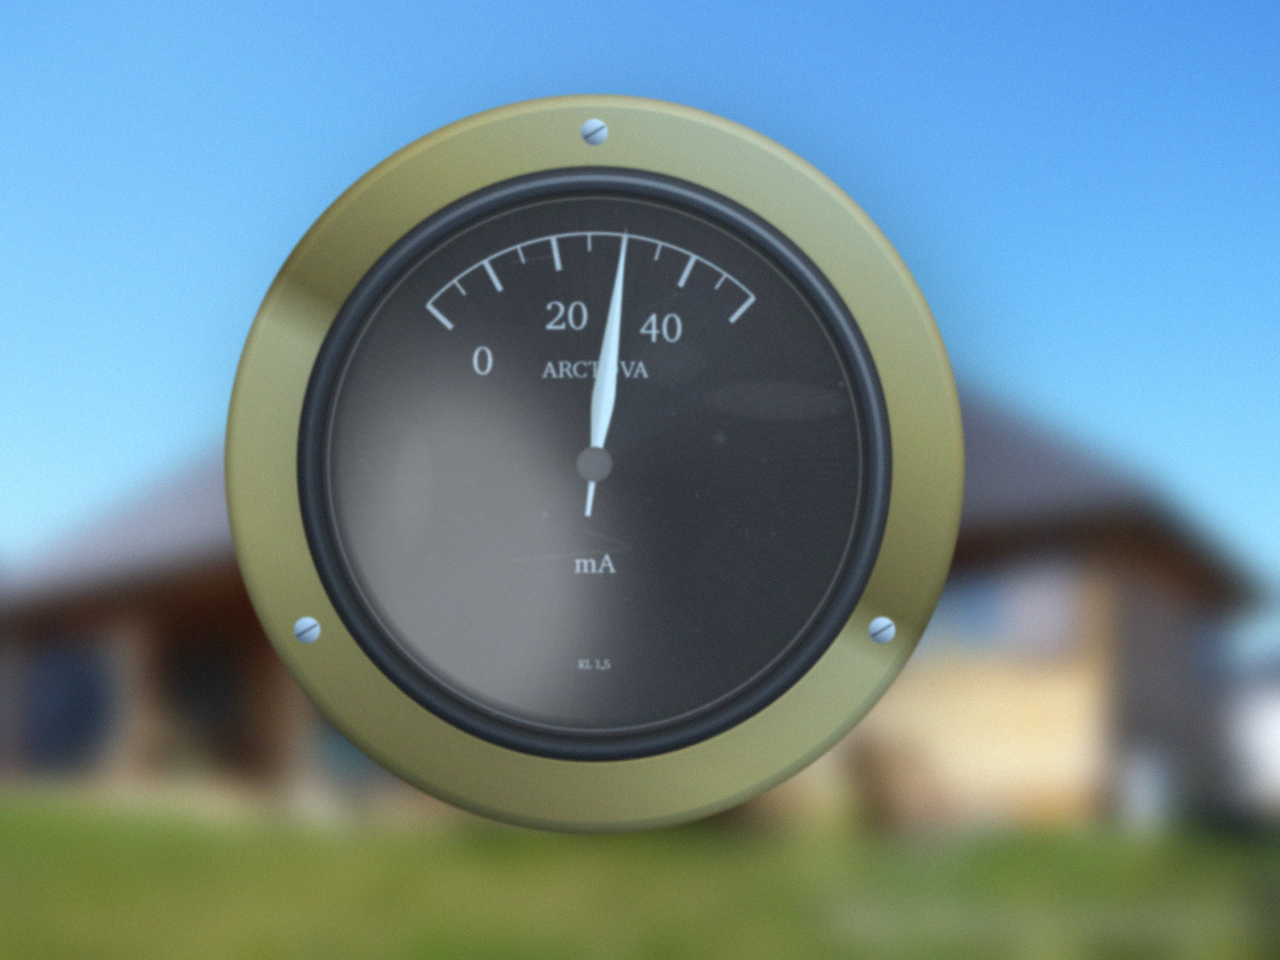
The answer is 30 mA
